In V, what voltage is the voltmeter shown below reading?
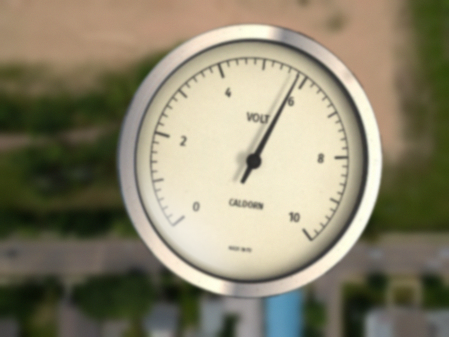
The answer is 5.8 V
